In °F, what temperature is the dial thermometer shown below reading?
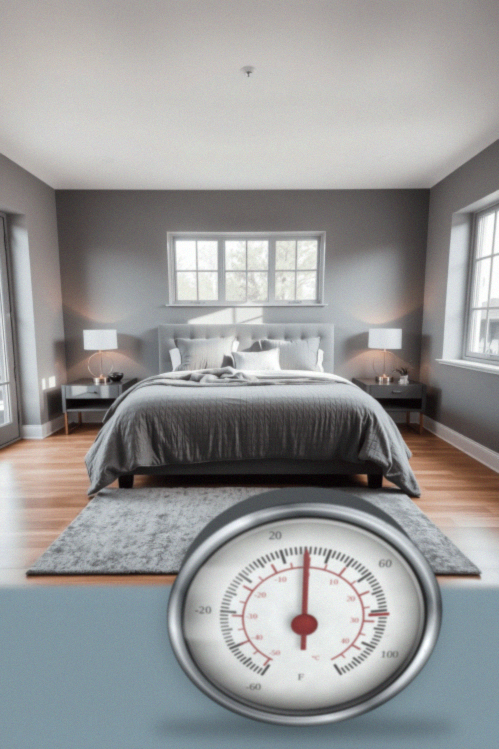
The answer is 30 °F
